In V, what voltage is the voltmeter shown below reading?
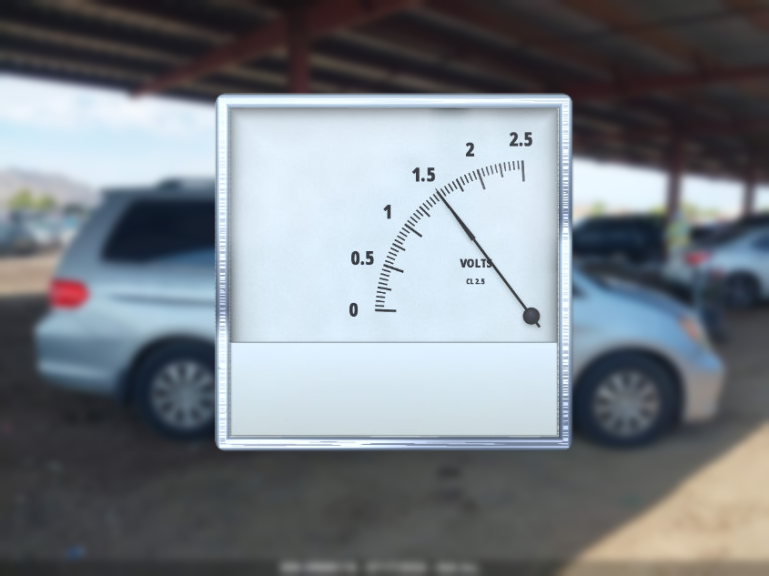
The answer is 1.5 V
